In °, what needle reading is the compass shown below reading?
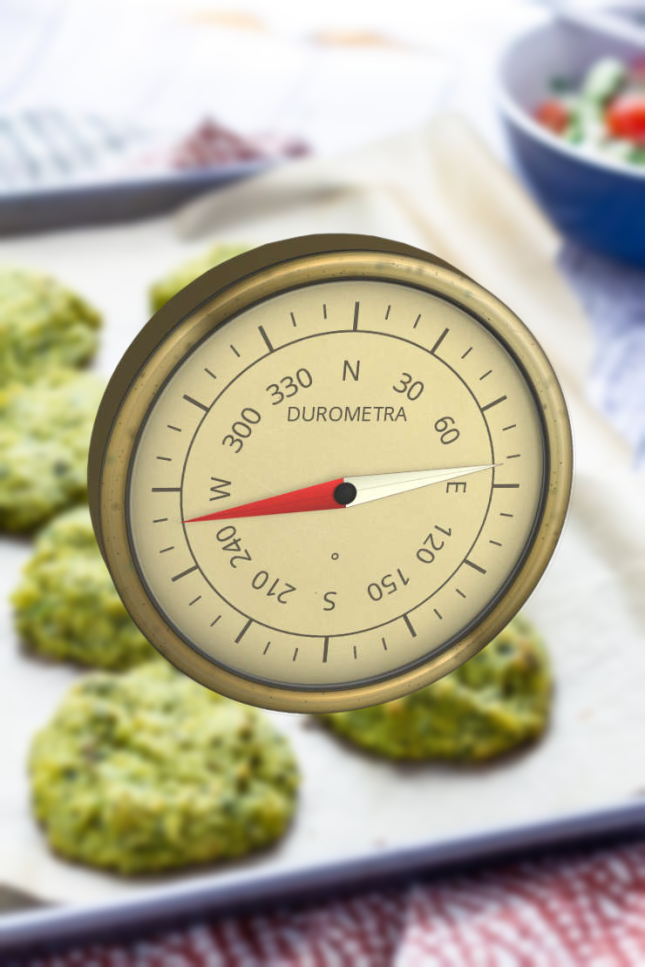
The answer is 260 °
